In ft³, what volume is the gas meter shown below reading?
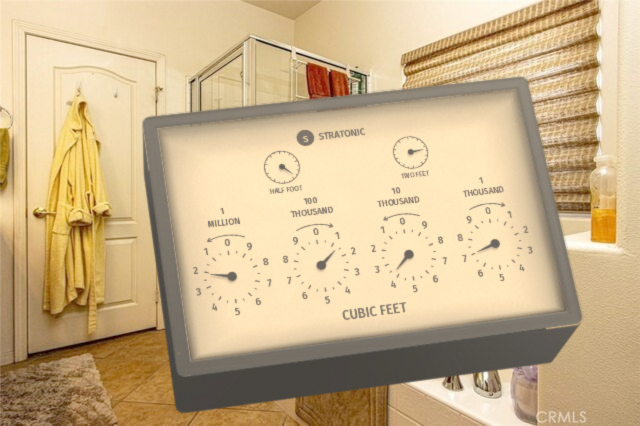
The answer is 213700 ft³
